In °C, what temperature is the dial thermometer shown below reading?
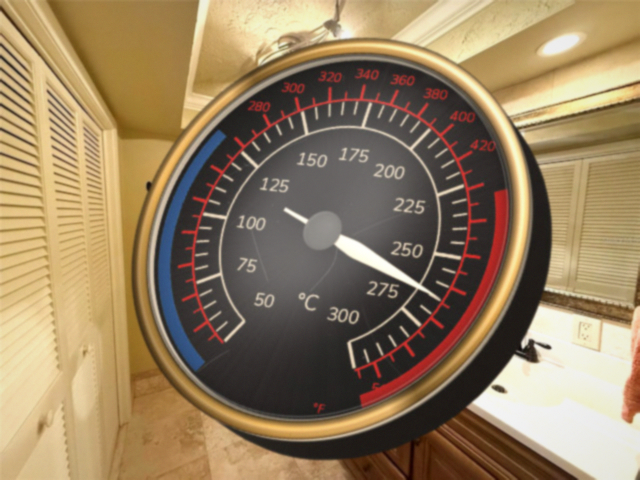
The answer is 265 °C
